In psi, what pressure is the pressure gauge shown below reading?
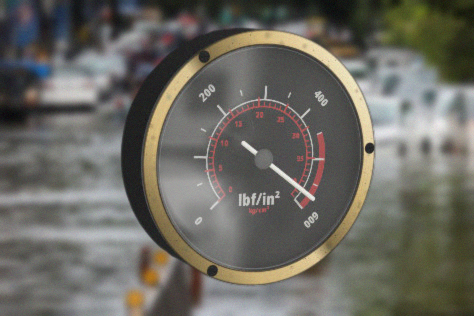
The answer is 575 psi
